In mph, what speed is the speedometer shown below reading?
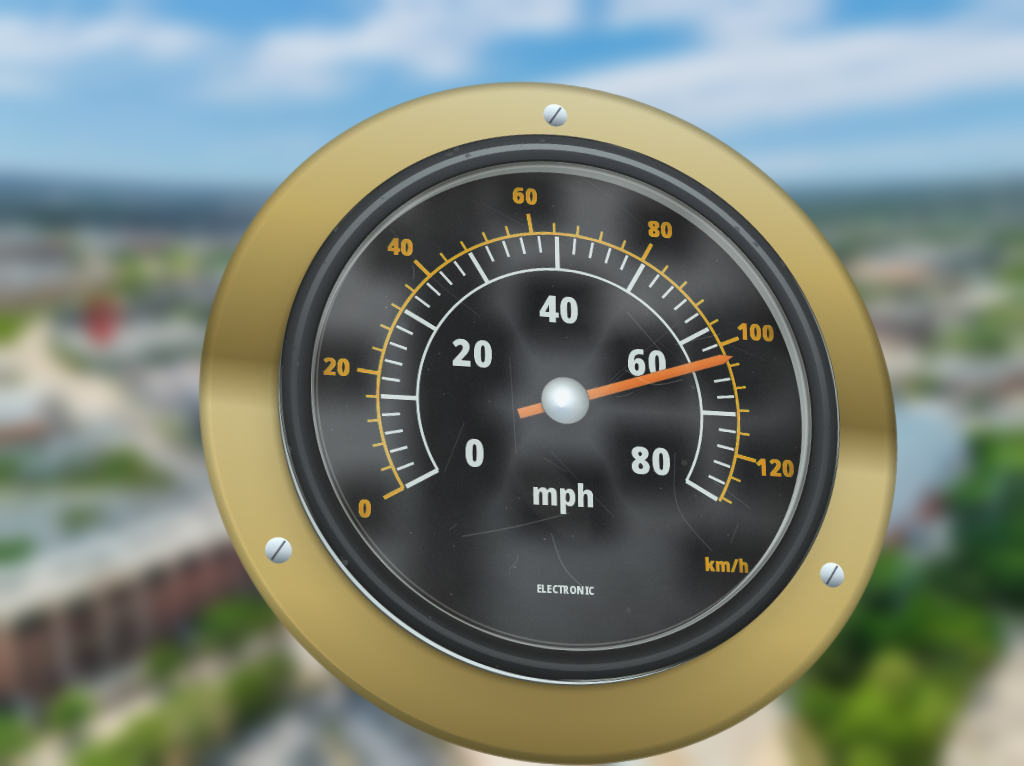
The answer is 64 mph
